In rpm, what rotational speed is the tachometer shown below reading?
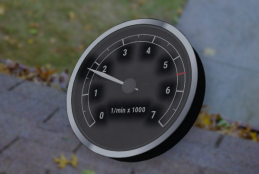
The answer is 1750 rpm
